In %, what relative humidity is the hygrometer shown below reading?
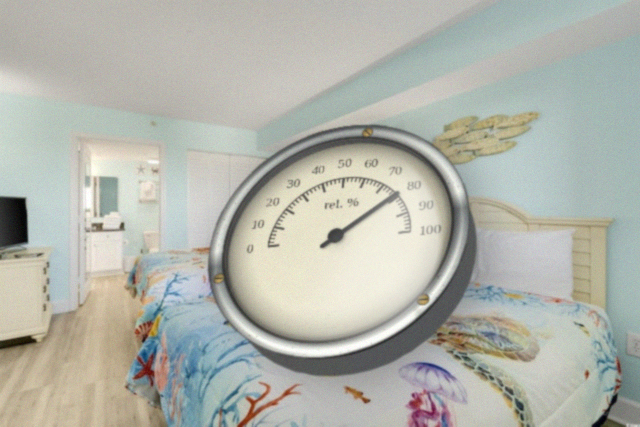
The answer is 80 %
